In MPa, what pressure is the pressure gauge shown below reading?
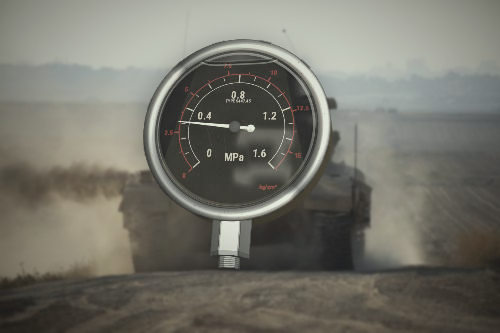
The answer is 0.3 MPa
